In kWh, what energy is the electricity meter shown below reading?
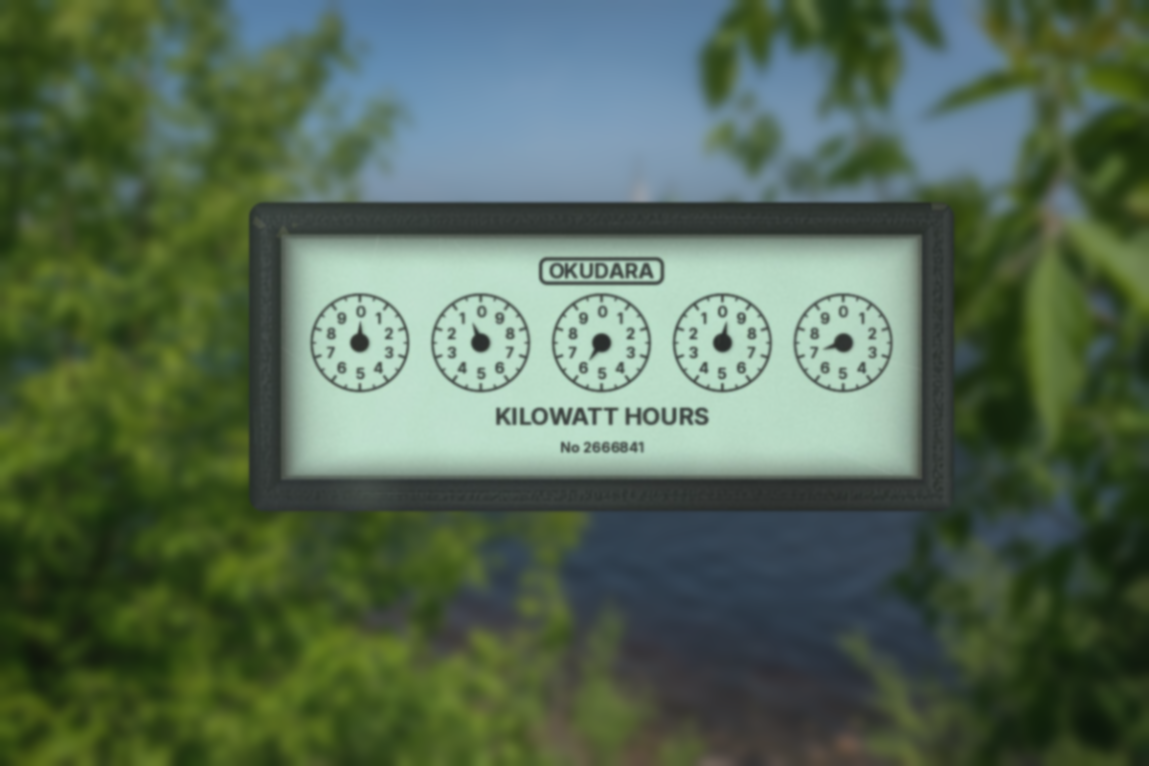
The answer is 597 kWh
